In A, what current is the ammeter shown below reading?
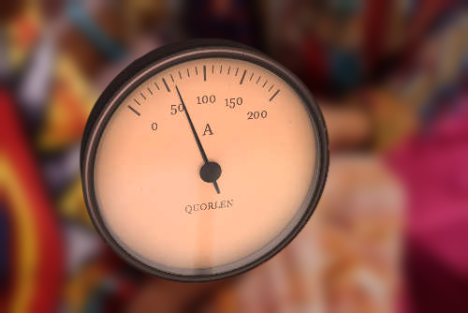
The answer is 60 A
